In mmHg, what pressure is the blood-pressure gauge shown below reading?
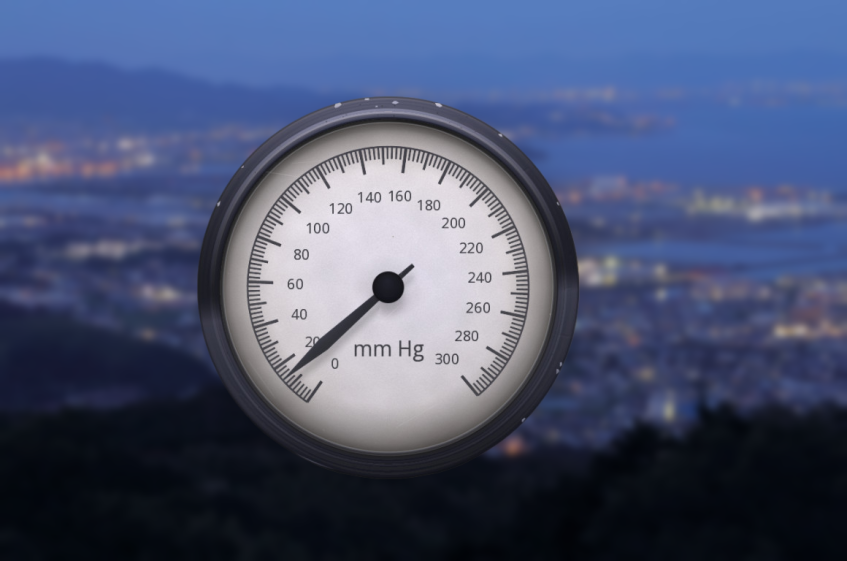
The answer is 14 mmHg
